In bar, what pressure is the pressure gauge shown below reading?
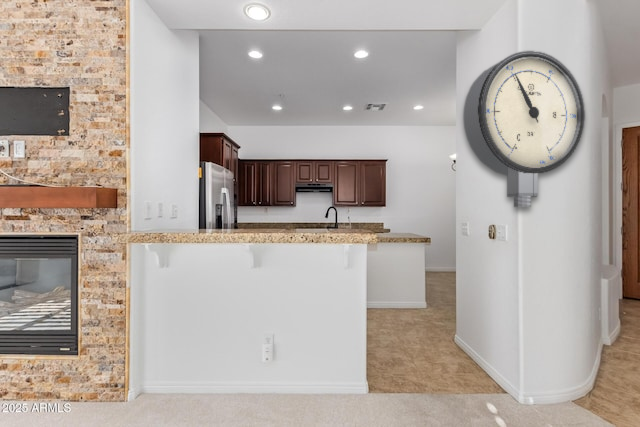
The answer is 4 bar
